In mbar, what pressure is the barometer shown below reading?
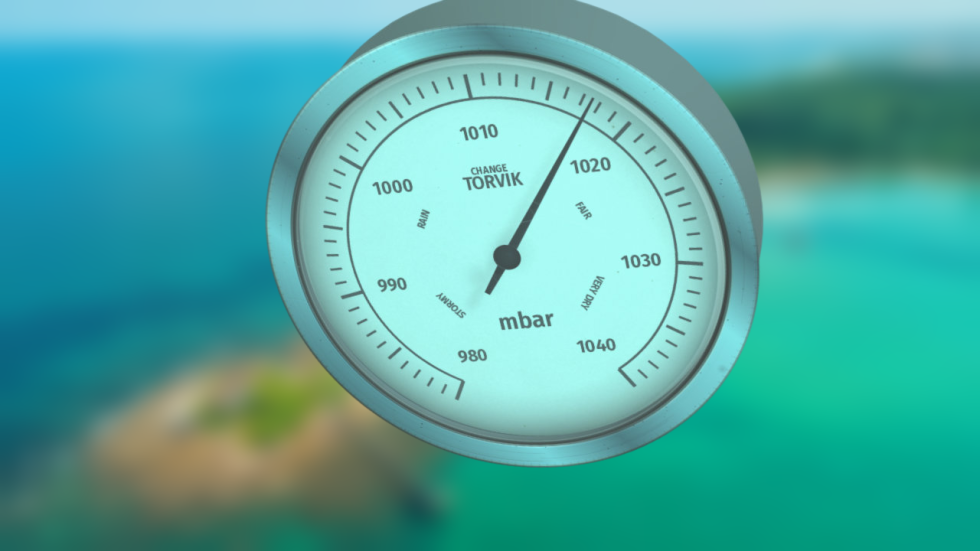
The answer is 1017.5 mbar
